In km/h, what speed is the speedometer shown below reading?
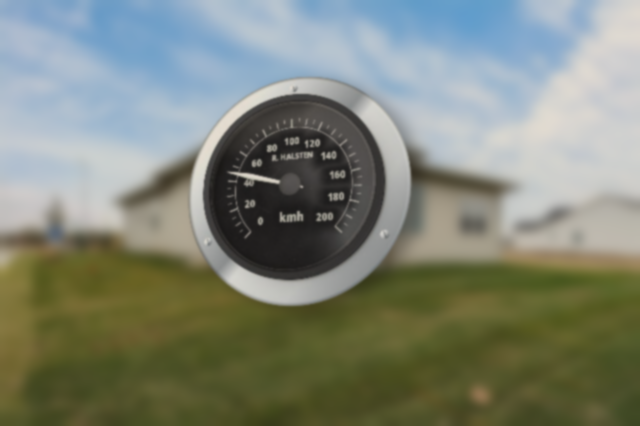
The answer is 45 km/h
